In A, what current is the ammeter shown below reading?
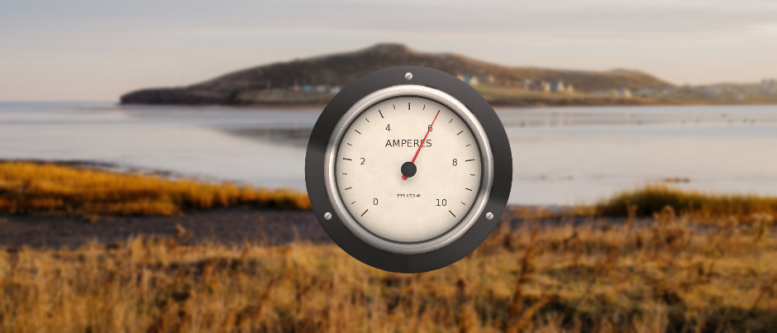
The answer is 6 A
